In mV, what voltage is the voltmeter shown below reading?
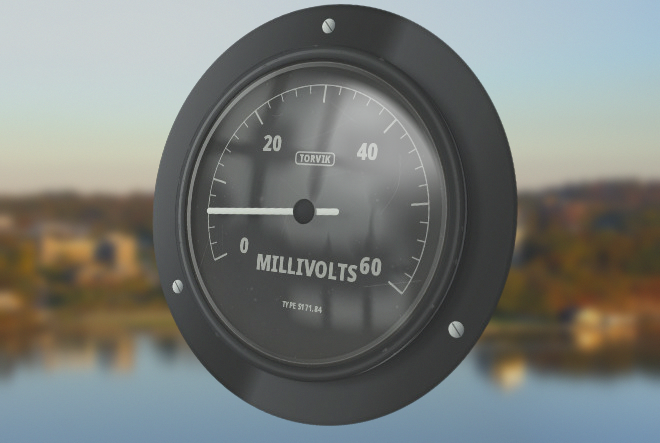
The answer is 6 mV
